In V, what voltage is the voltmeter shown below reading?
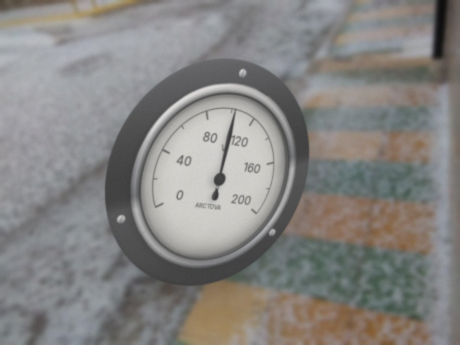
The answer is 100 V
